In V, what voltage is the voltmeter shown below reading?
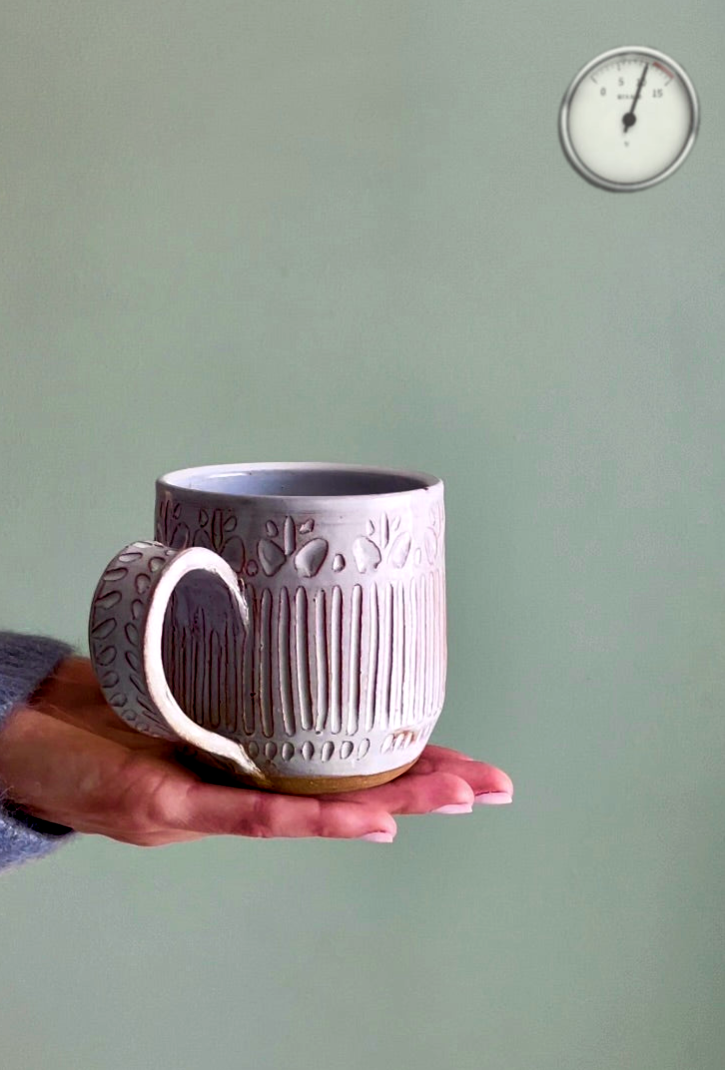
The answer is 10 V
